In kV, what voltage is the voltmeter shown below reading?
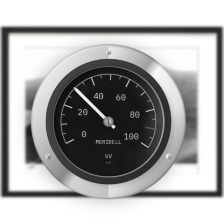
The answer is 30 kV
